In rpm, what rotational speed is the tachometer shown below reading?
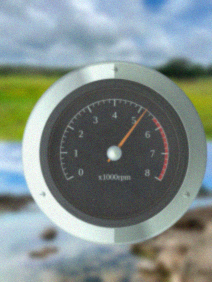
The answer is 5200 rpm
